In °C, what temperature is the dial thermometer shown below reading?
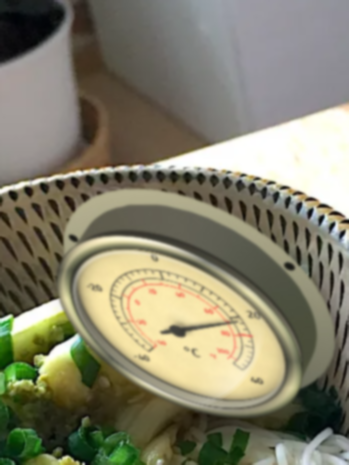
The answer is 20 °C
